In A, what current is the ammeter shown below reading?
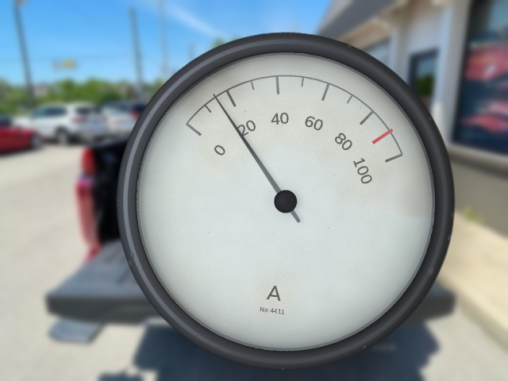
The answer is 15 A
